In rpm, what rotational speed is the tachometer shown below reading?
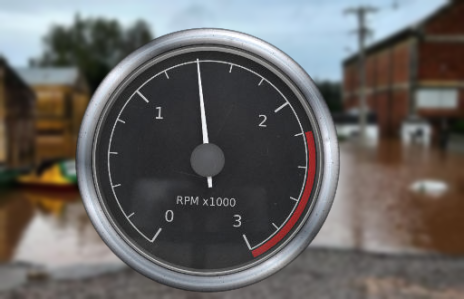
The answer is 1400 rpm
